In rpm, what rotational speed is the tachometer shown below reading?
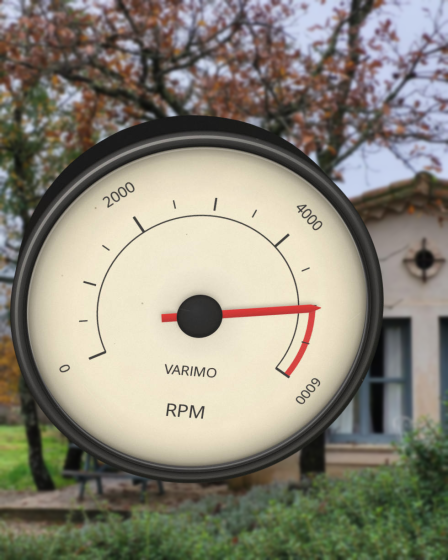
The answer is 5000 rpm
